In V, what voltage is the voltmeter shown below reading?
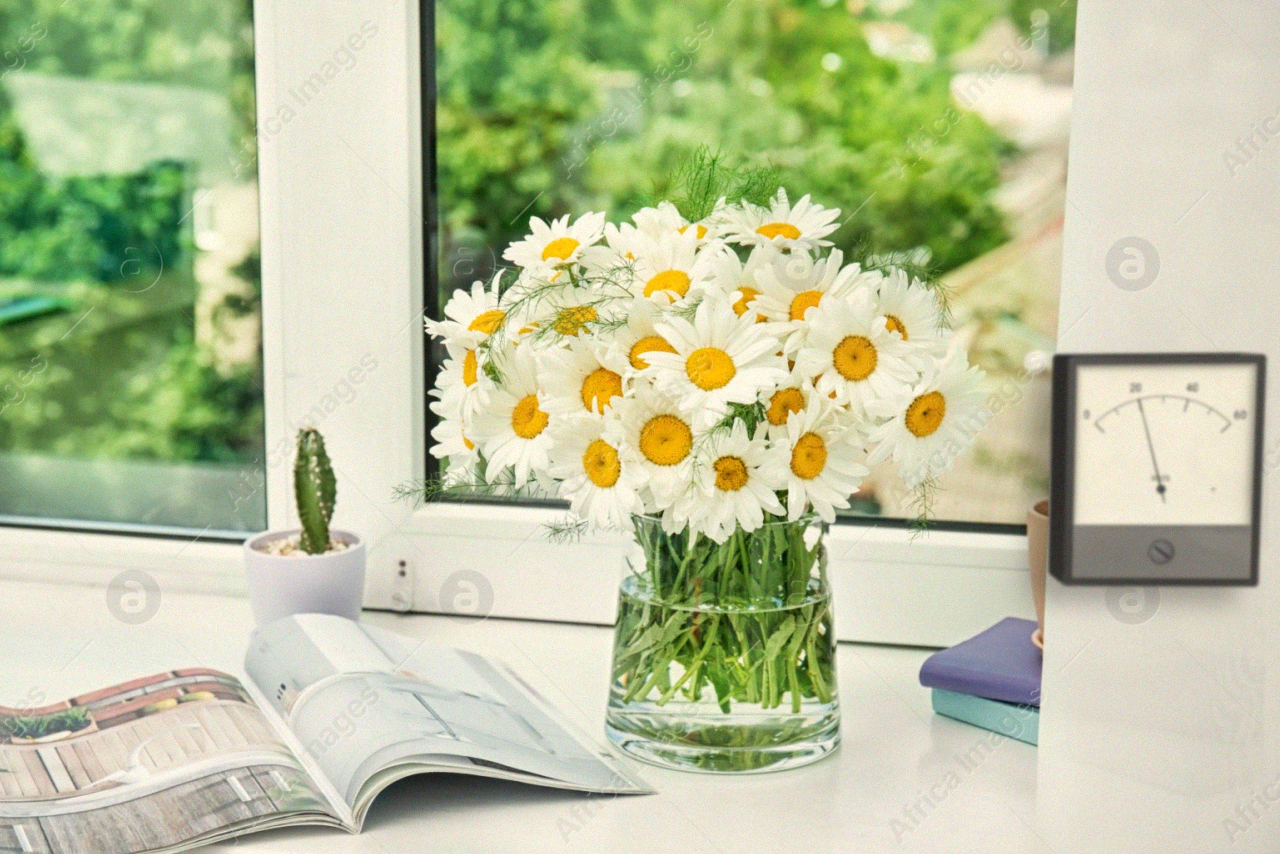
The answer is 20 V
